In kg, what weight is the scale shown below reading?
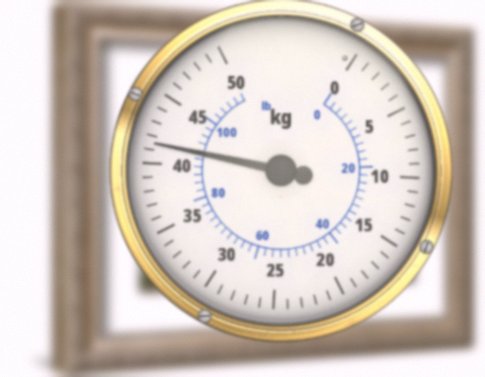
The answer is 41.5 kg
